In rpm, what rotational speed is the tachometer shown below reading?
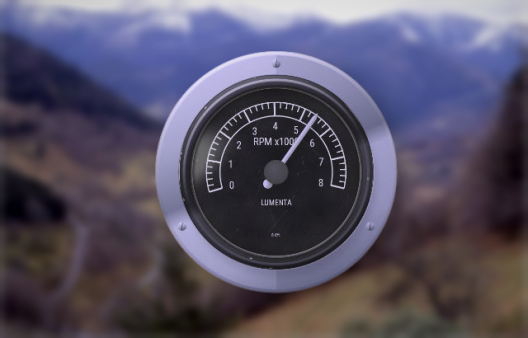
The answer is 5400 rpm
